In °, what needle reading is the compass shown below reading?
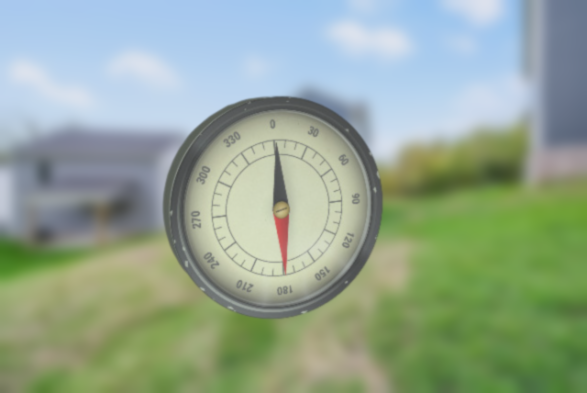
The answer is 180 °
